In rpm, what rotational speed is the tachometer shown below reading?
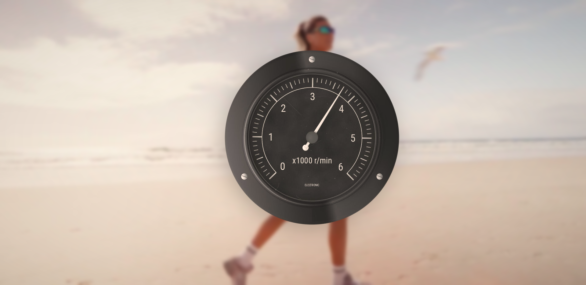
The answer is 3700 rpm
